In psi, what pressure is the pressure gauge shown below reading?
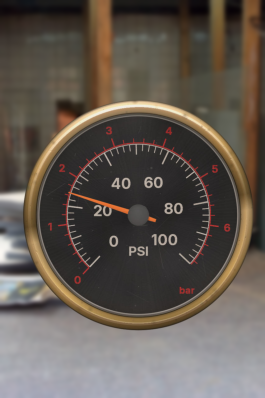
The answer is 24 psi
